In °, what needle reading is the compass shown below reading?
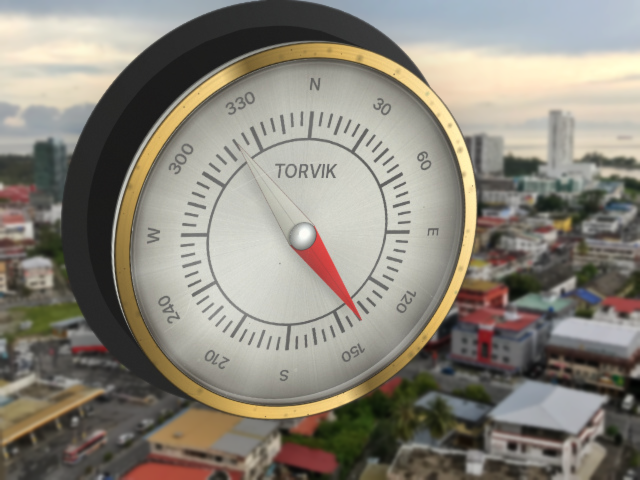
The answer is 140 °
